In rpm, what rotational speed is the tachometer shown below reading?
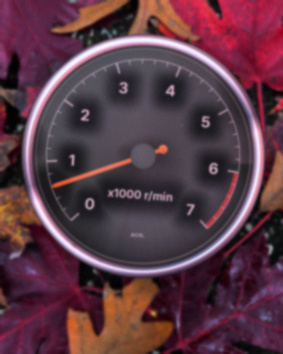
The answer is 600 rpm
